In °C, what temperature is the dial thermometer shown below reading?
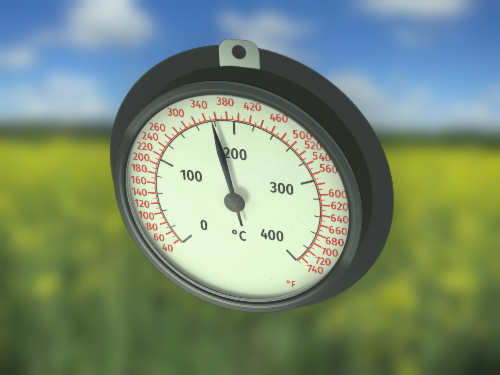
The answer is 180 °C
